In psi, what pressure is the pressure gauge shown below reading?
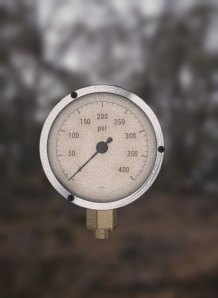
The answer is 0 psi
